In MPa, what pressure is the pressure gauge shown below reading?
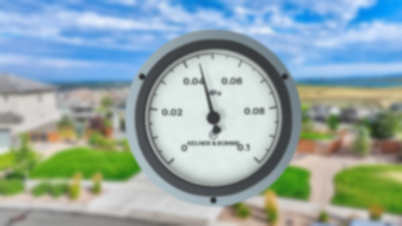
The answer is 0.045 MPa
